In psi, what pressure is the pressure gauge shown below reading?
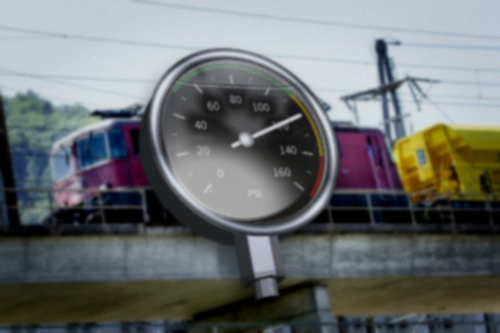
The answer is 120 psi
